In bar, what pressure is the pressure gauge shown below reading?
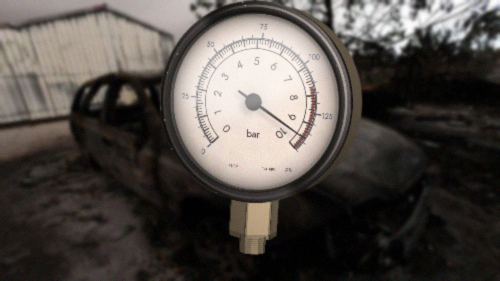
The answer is 9.5 bar
